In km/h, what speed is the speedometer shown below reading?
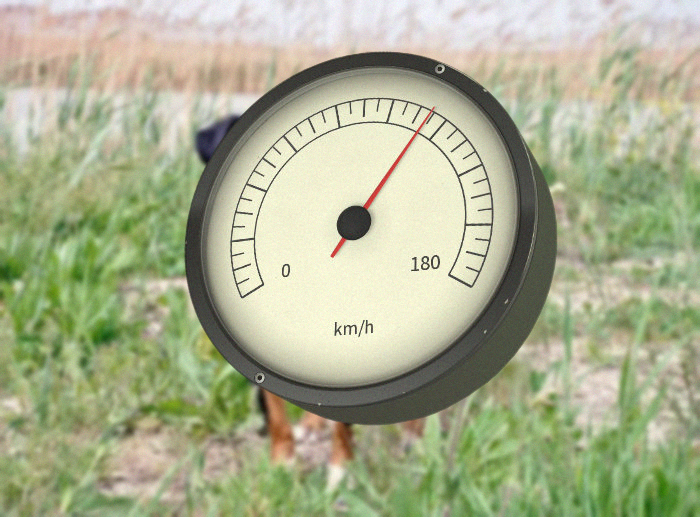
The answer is 115 km/h
